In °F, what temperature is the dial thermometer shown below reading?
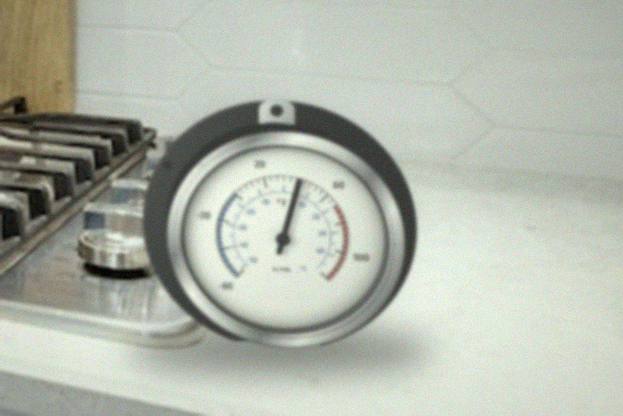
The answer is 40 °F
